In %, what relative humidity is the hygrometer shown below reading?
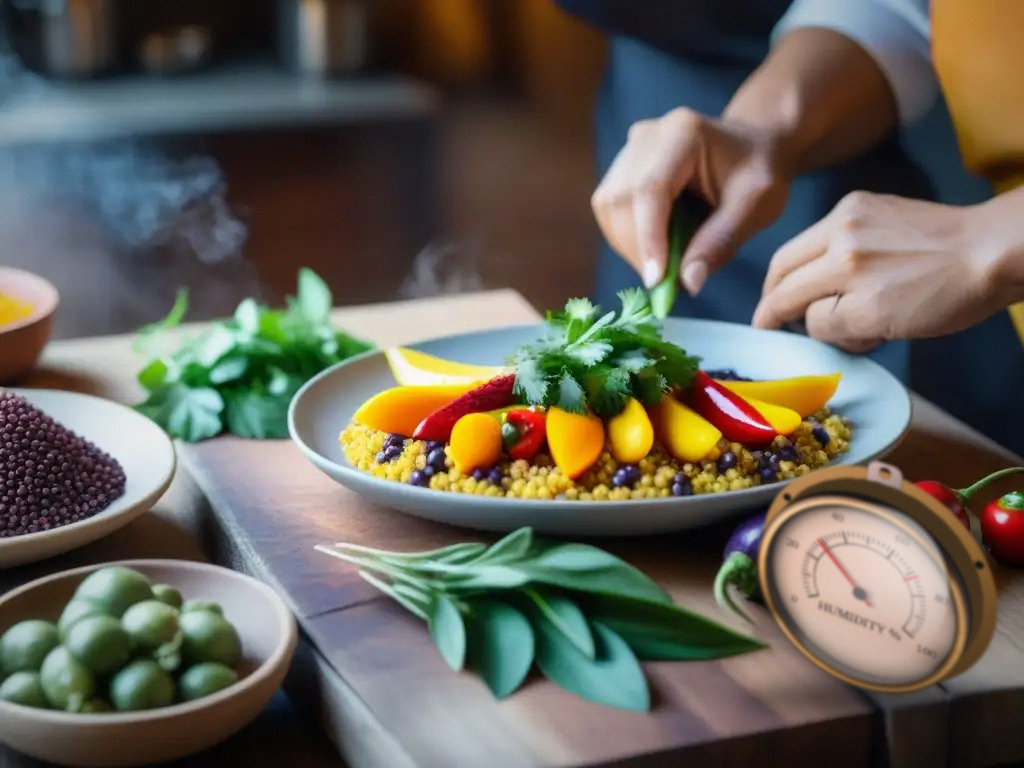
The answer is 30 %
